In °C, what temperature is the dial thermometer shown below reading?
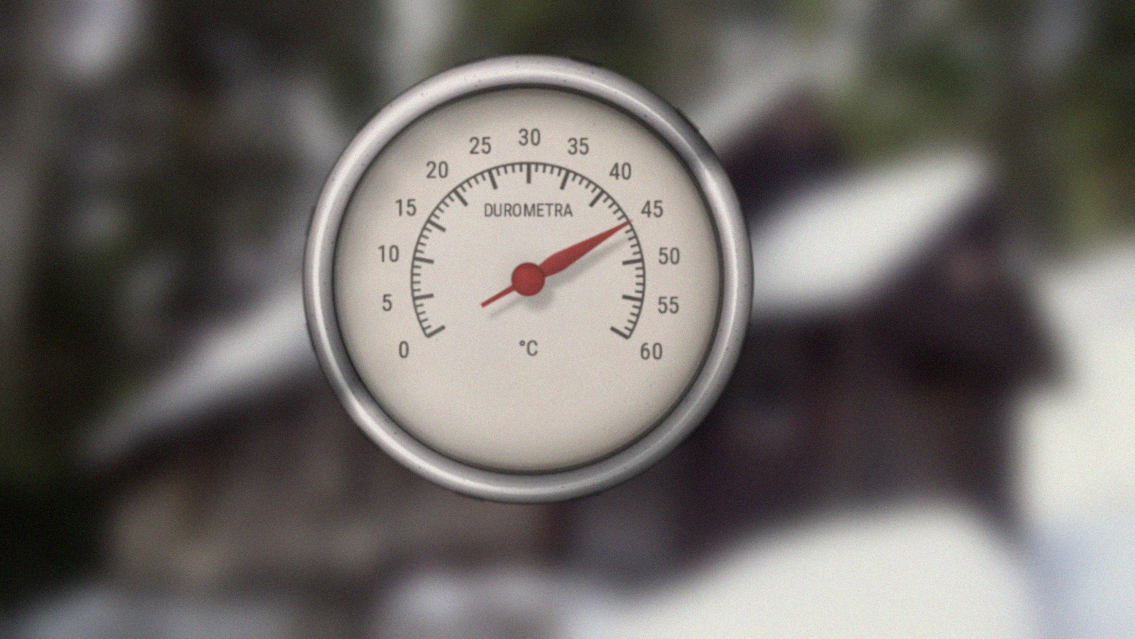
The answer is 45 °C
